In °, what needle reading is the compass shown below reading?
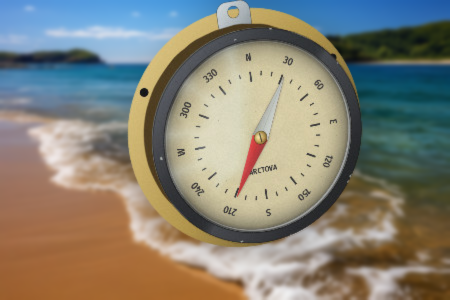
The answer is 210 °
